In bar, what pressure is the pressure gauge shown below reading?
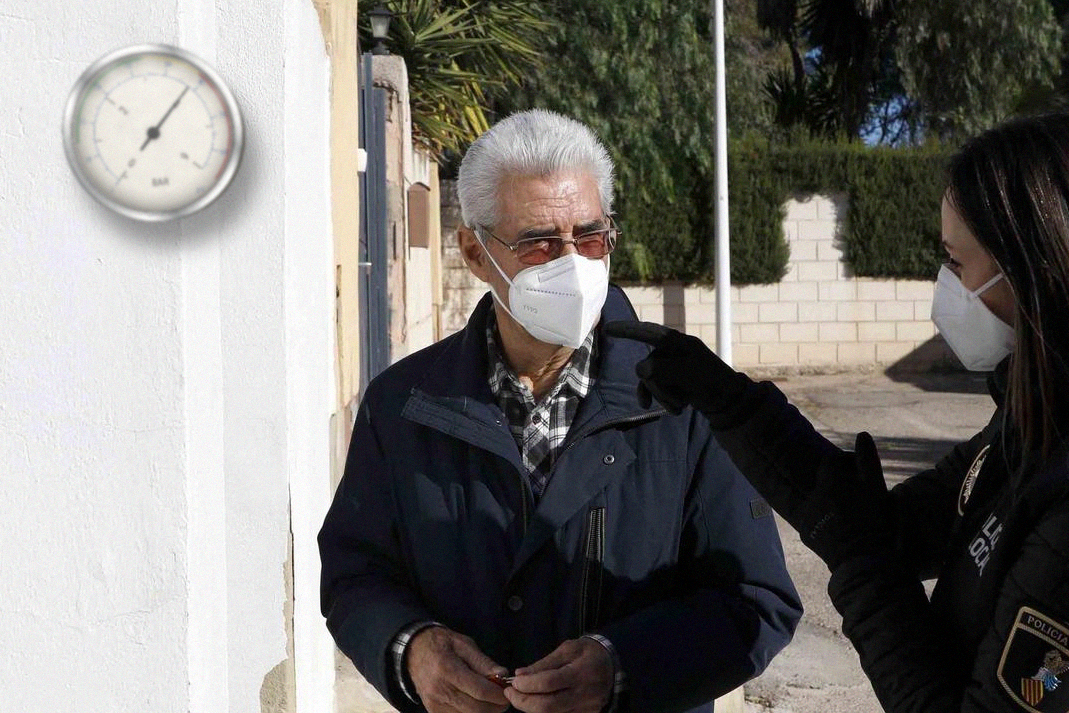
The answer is 4 bar
